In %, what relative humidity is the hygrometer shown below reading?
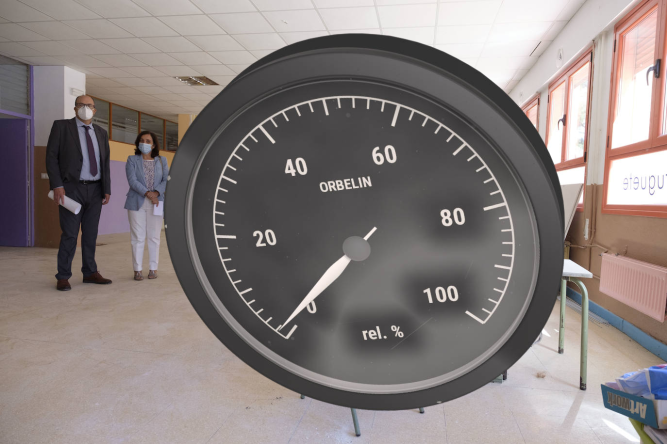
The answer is 2 %
